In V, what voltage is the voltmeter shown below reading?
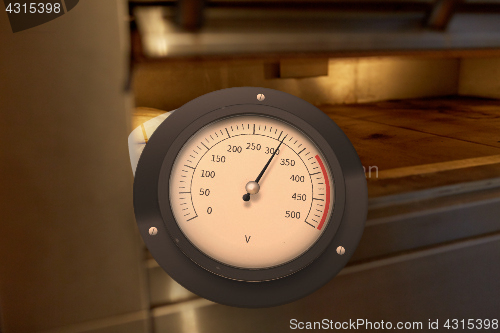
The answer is 310 V
